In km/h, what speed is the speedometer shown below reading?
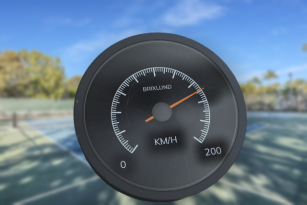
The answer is 150 km/h
